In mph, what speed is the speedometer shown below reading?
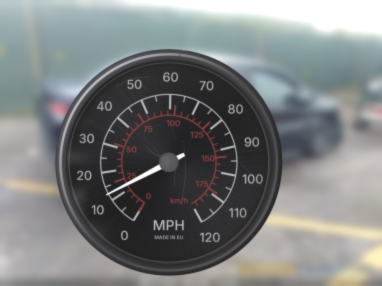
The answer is 12.5 mph
